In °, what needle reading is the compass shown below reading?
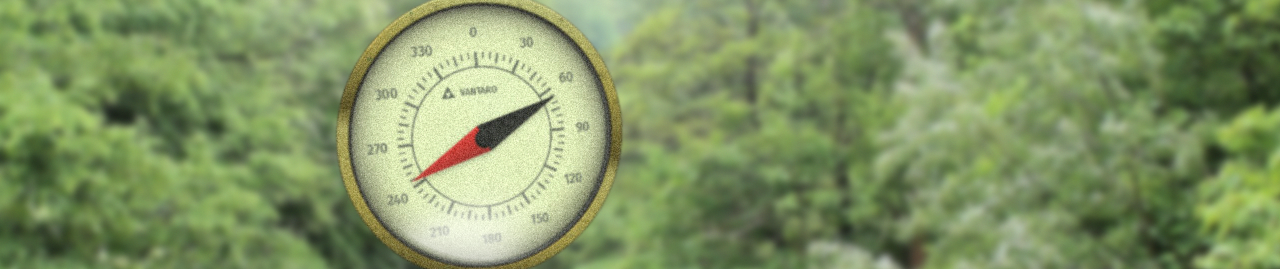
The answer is 245 °
